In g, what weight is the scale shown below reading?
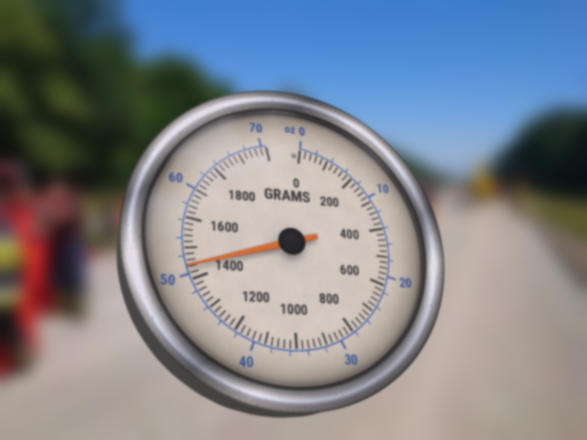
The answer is 1440 g
